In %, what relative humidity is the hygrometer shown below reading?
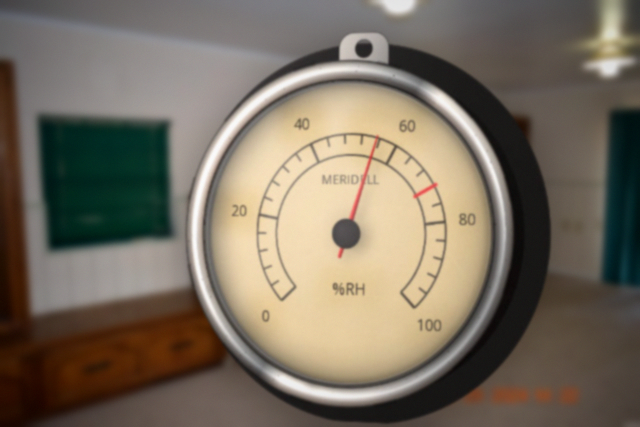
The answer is 56 %
